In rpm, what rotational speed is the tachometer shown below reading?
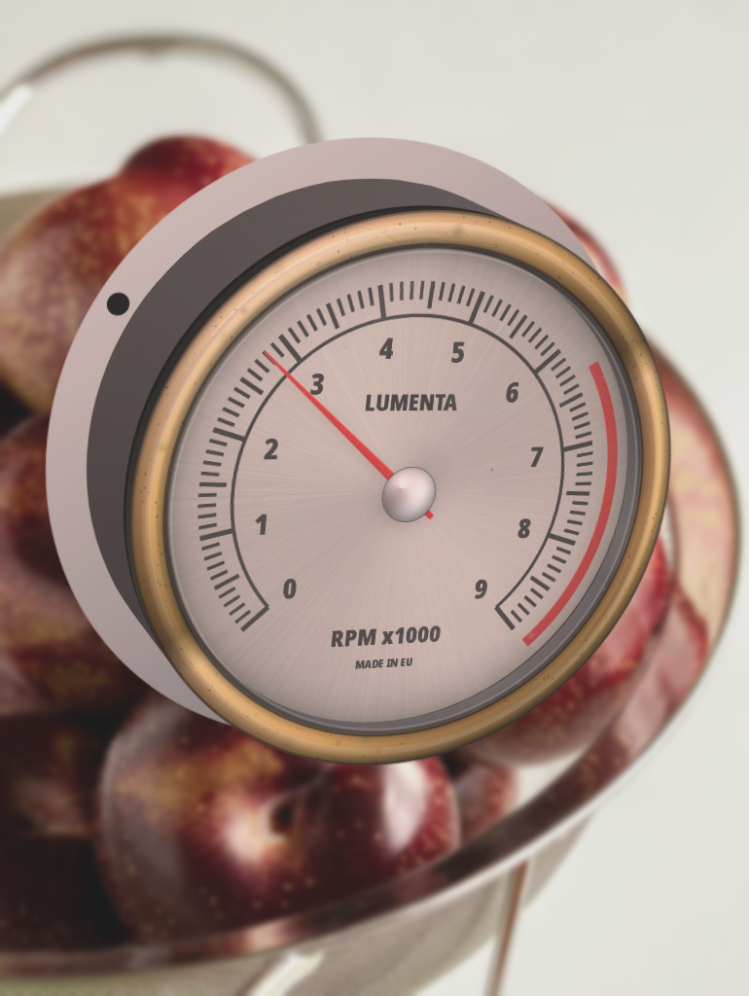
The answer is 2800 rpm
